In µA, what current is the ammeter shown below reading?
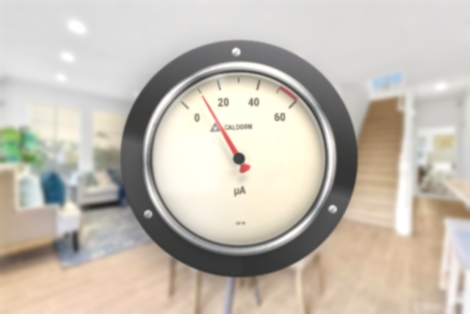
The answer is 10 µA
